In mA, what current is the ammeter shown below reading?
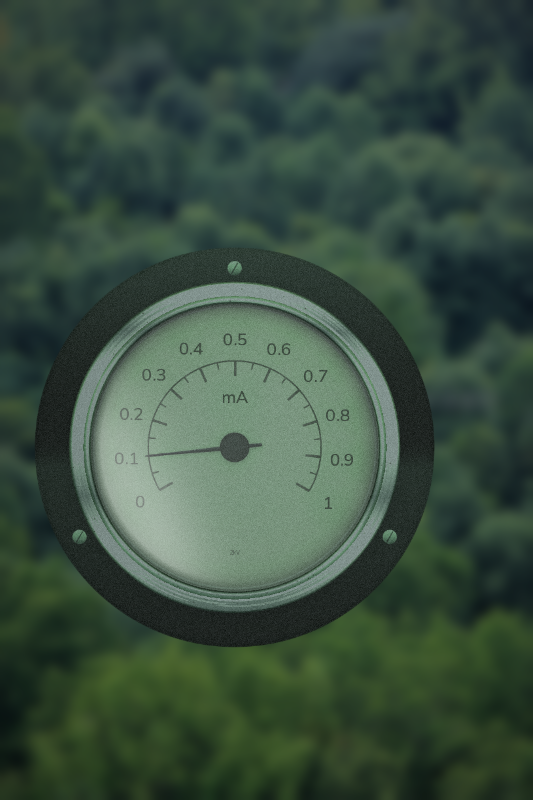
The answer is 0.1 mA
